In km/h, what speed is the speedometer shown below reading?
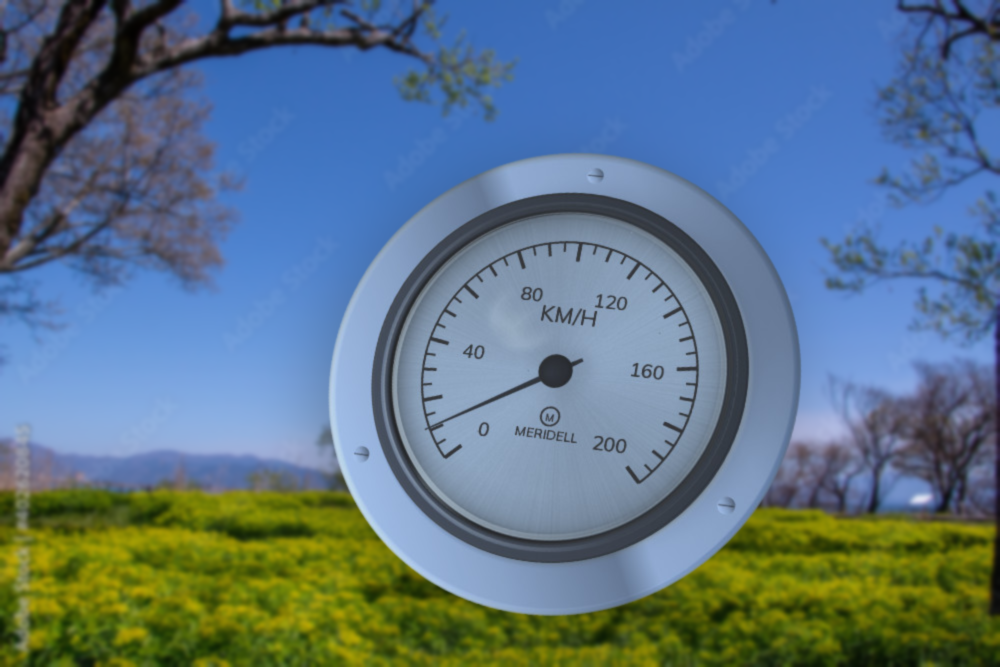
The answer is 10 km/h
